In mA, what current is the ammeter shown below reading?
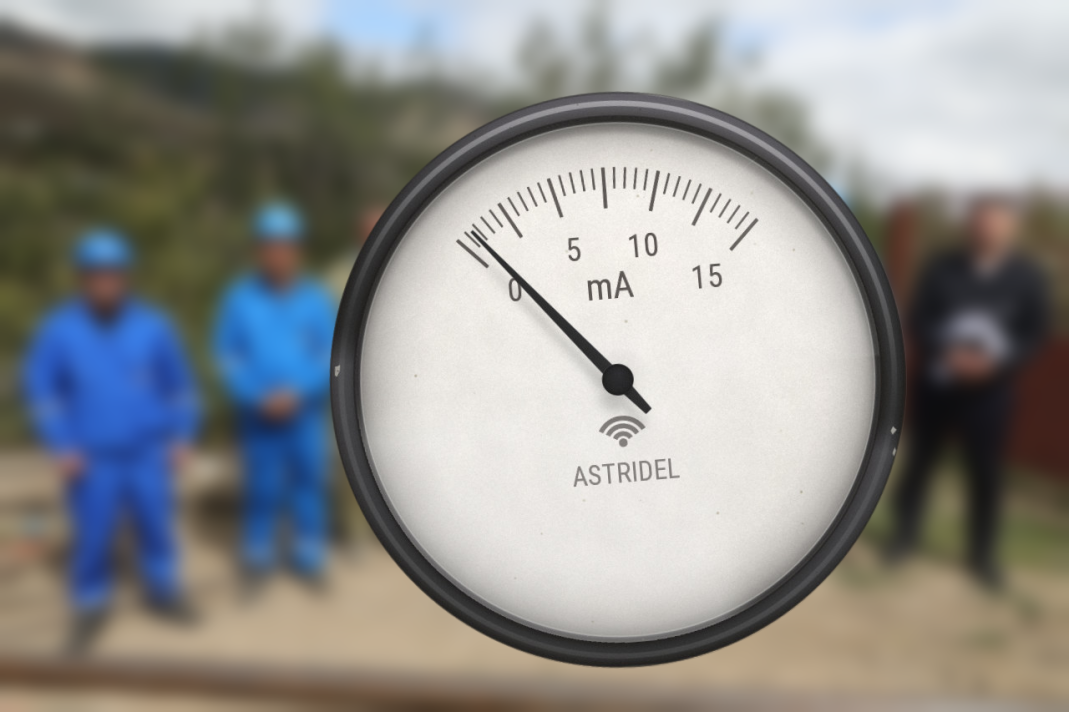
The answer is 0.75 mA
